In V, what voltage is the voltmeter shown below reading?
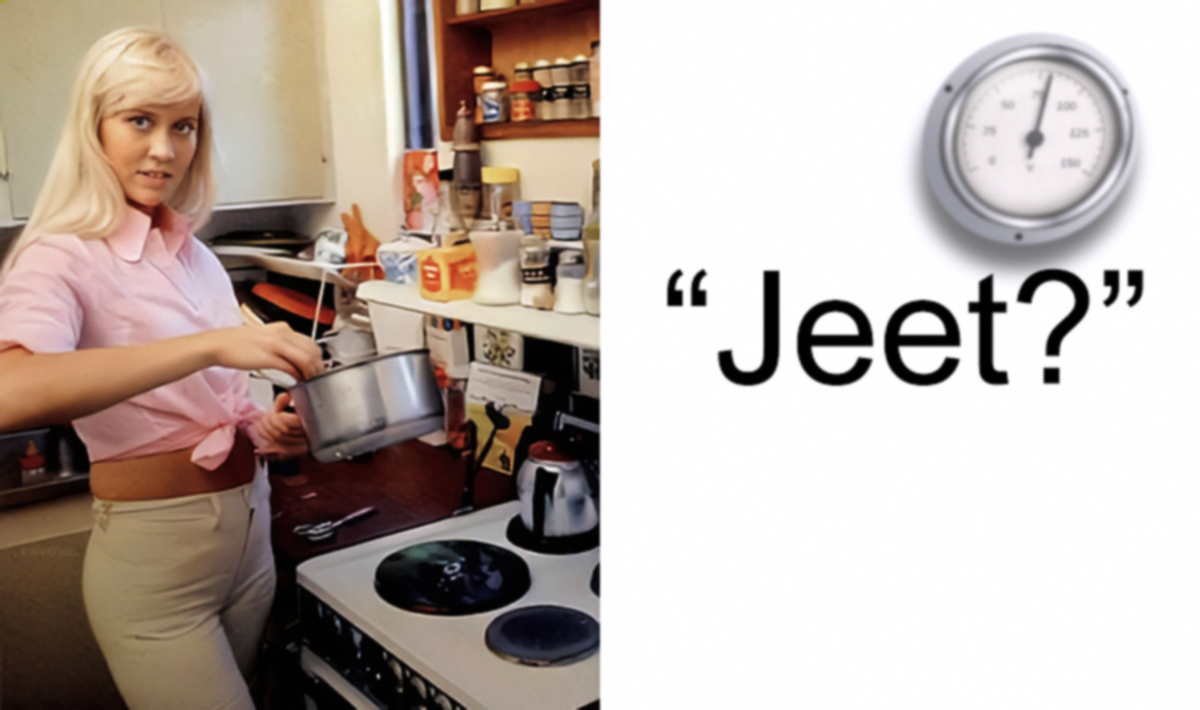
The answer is 80 V
